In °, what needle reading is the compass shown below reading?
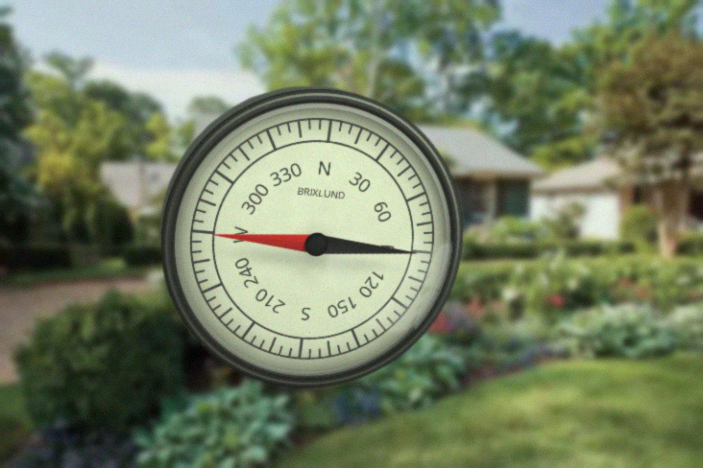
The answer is 270 °
